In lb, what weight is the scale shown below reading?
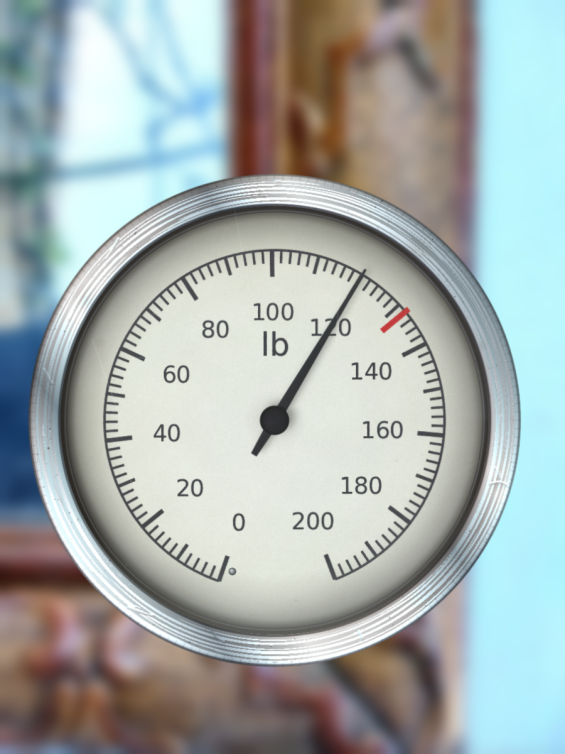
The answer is 120 lb
